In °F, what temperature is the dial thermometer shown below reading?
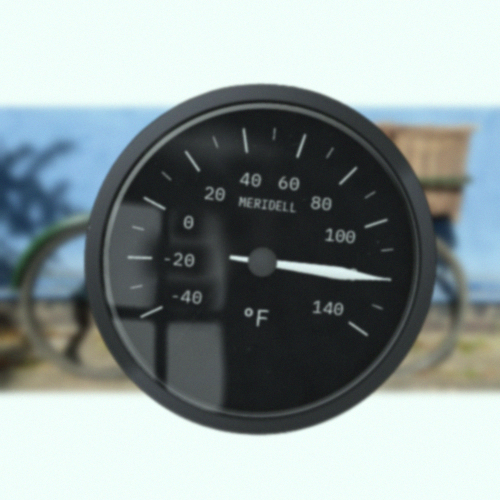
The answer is 120 °F
